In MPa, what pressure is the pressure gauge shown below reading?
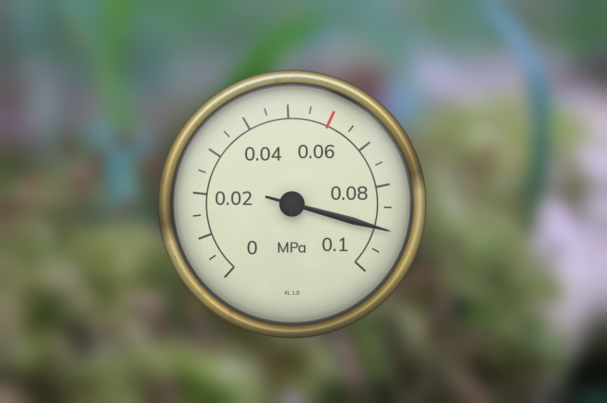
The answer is 0.09 MPa
